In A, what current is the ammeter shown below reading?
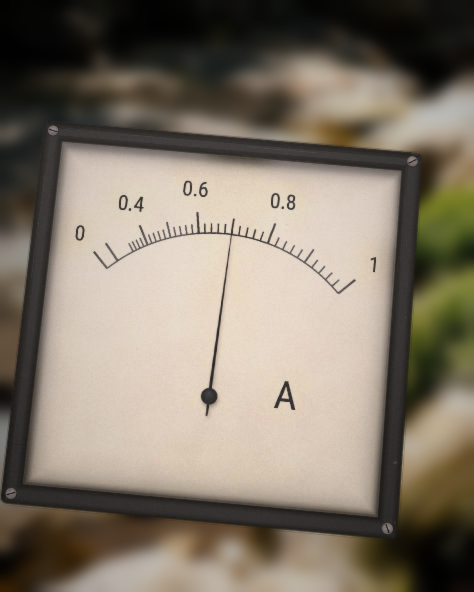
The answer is 0.7 A
